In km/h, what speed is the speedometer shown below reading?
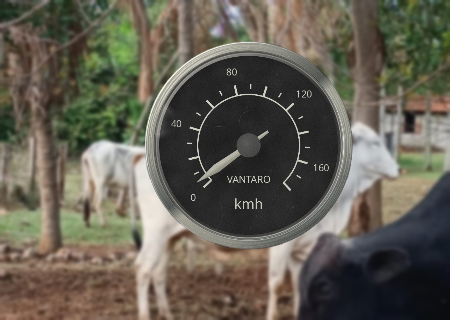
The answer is 5 km/h
